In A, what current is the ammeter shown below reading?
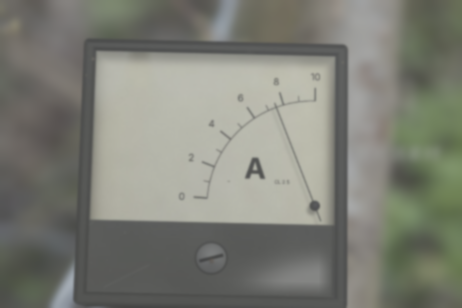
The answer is 7.5 A
